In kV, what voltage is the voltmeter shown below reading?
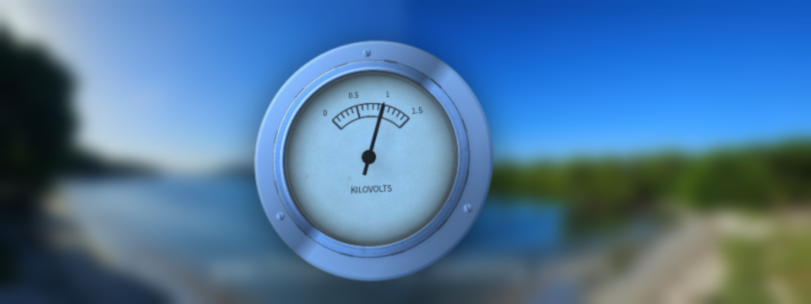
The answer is 1 kV
